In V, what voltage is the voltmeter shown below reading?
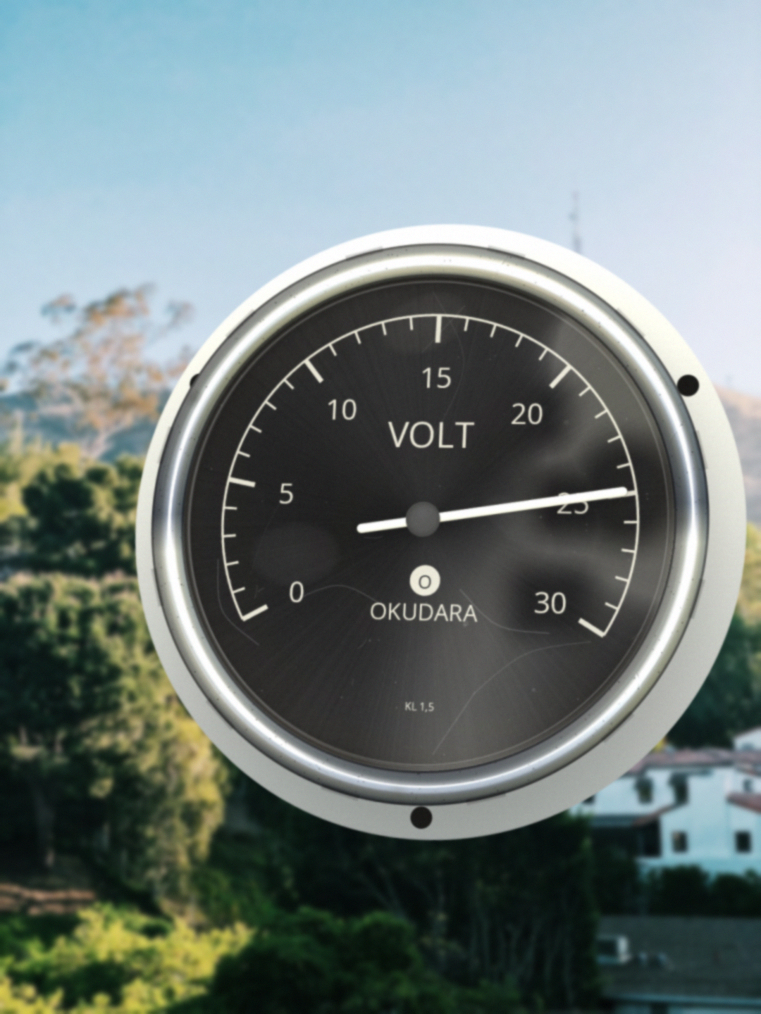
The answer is 25 V
